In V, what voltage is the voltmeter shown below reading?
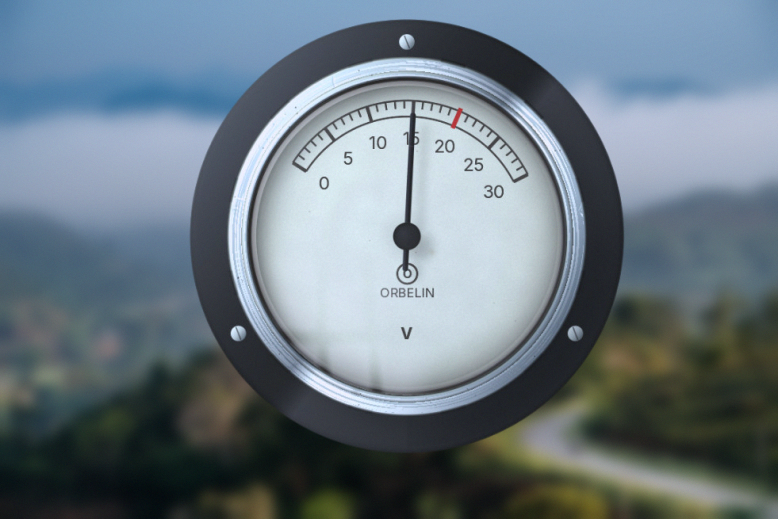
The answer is 15 V
